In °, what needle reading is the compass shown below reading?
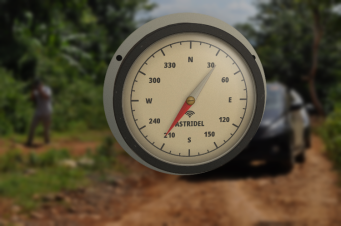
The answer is 215 °
